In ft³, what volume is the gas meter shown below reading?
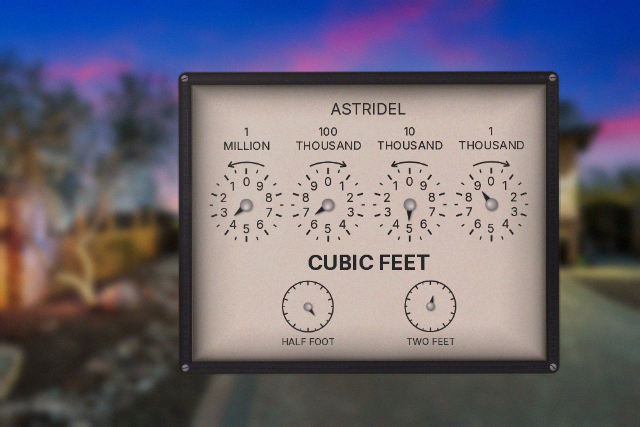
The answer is 364900 ft³
